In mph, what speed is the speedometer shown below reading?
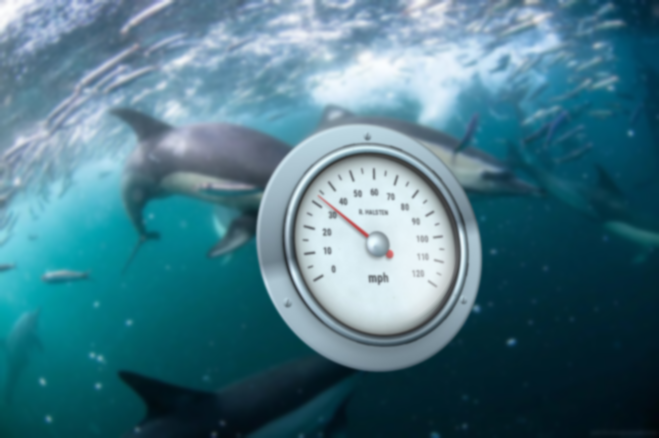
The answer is 32.5 mph
